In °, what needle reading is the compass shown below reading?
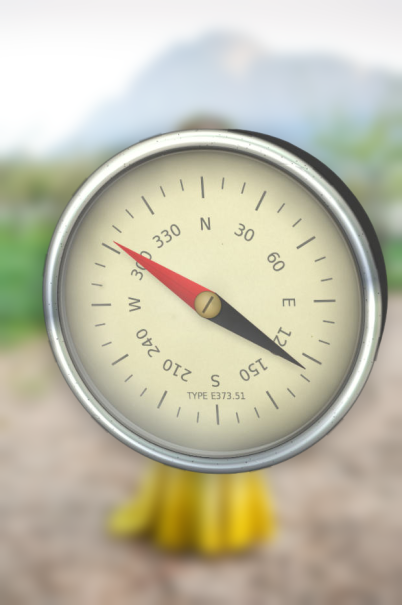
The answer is 305 °
